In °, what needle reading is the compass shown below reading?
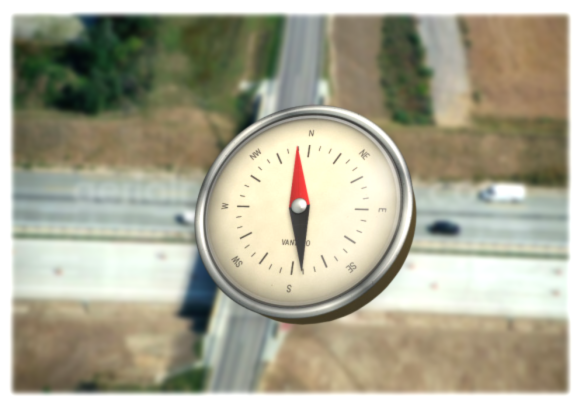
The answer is 350 °
